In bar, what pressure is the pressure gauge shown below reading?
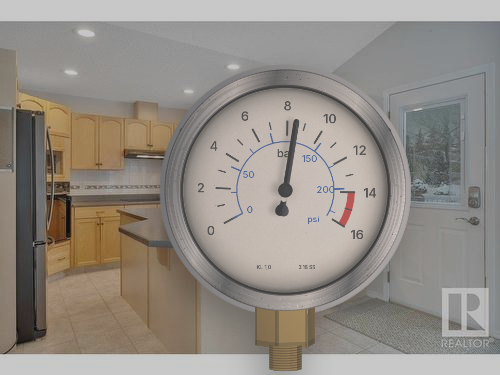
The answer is 8.5 bar
